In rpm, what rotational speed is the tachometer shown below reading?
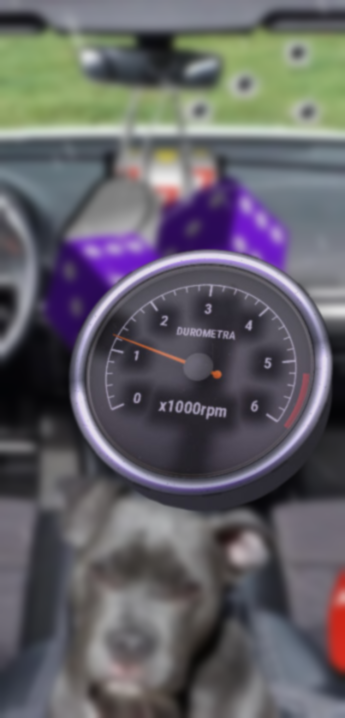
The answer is 1200 rpm
